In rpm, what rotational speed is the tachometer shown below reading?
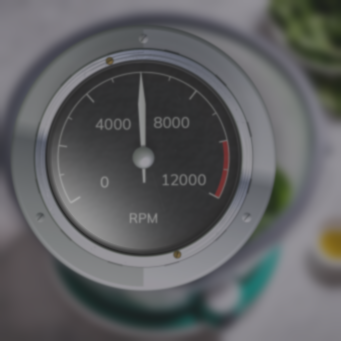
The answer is 6000 rpm
